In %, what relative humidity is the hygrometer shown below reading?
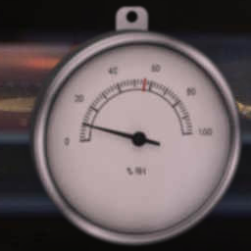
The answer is 10 %
